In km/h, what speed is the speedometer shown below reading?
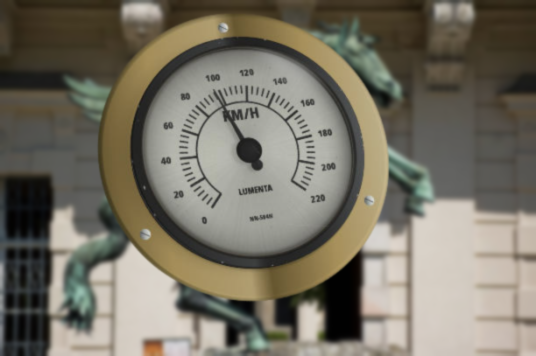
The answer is 96 km/h
